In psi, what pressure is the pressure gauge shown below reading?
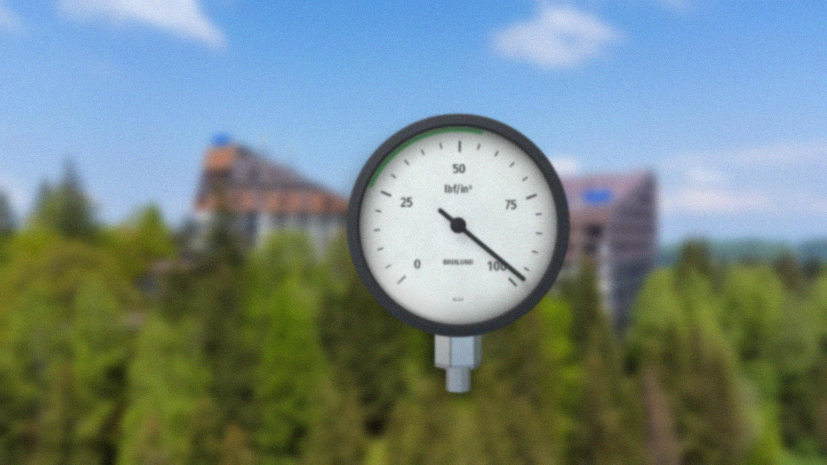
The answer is 97.5 psi
